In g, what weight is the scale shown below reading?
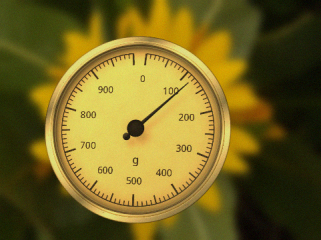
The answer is 120 g
